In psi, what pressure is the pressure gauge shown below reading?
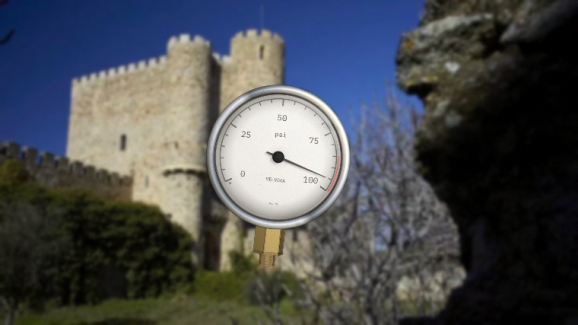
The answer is 95 psi
